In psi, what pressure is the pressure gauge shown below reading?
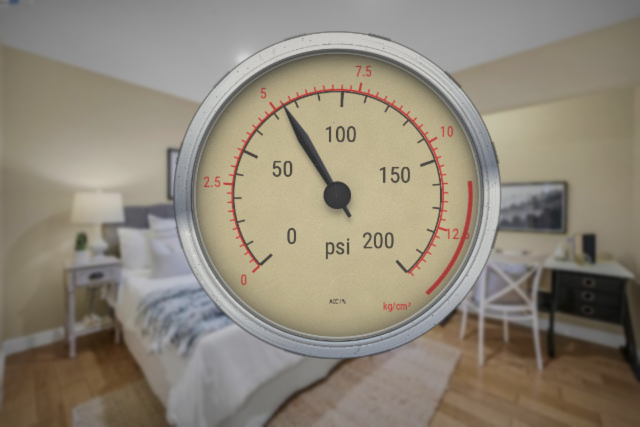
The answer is 75 psi
